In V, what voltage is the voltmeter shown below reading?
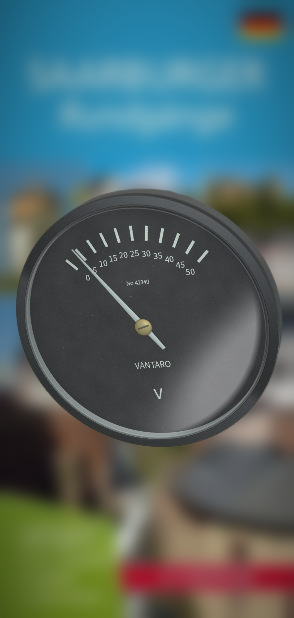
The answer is 5 V
